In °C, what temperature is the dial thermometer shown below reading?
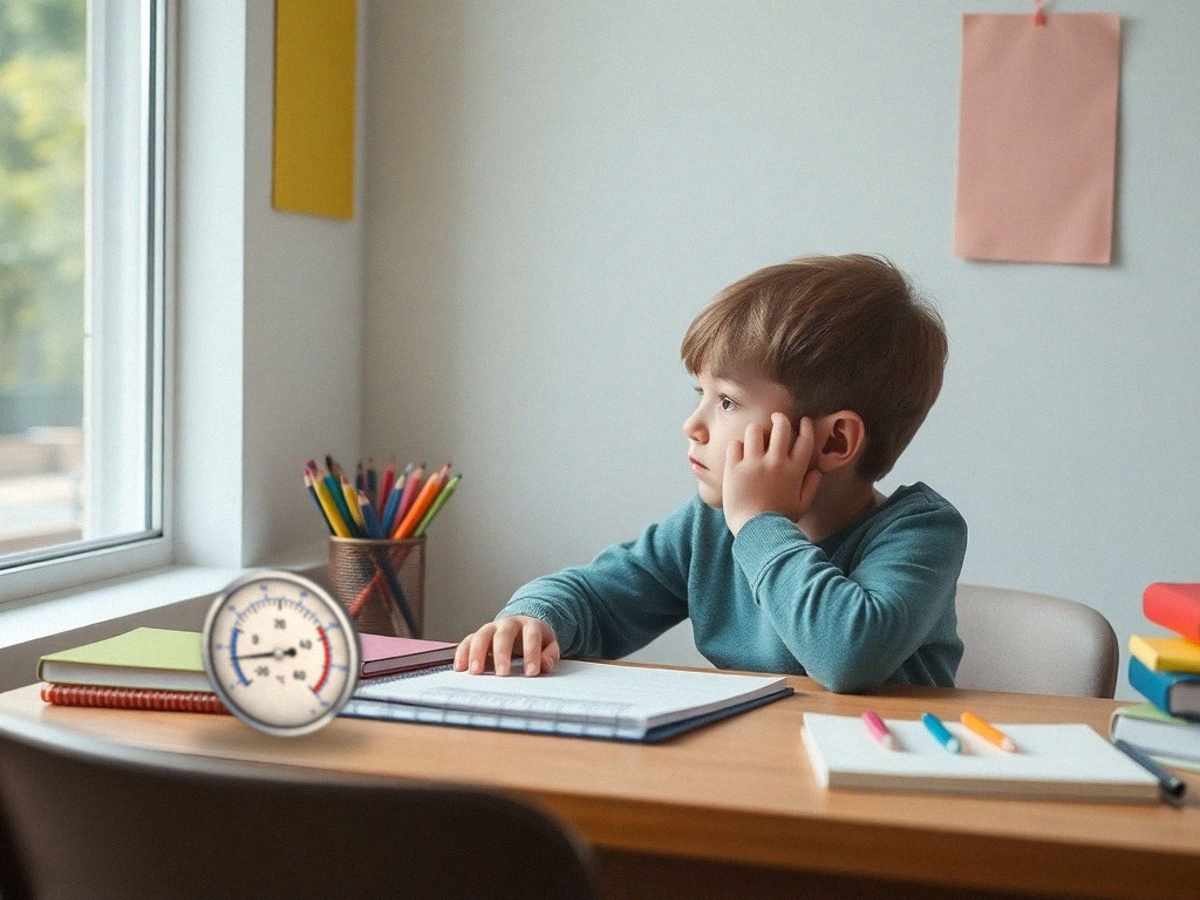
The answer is -10 °C
